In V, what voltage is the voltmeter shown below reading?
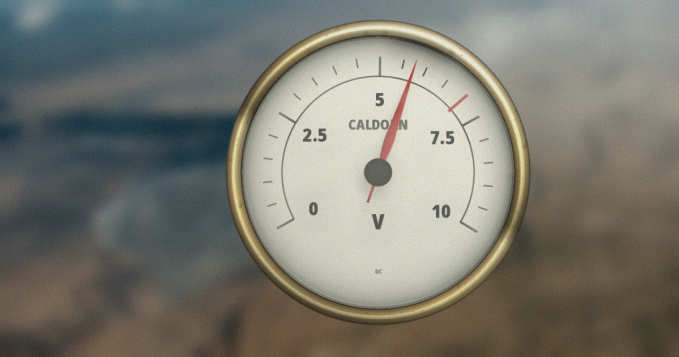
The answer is 5.75 V
